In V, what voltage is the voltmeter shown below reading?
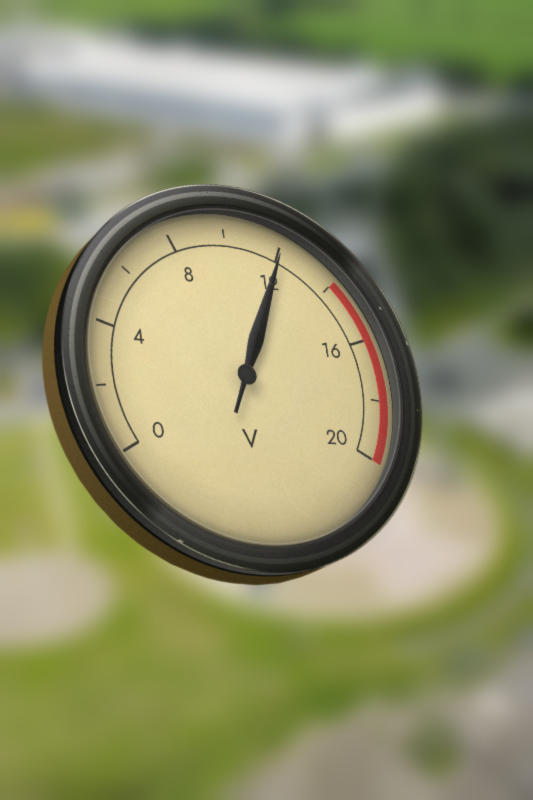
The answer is 12 V
